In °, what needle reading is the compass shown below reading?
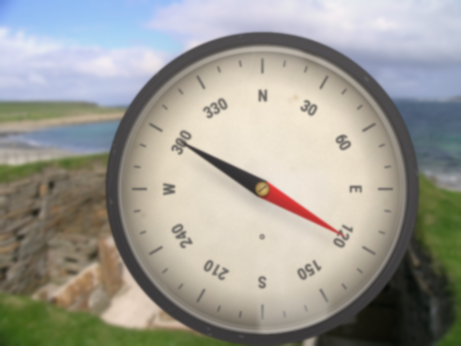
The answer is 120 °
